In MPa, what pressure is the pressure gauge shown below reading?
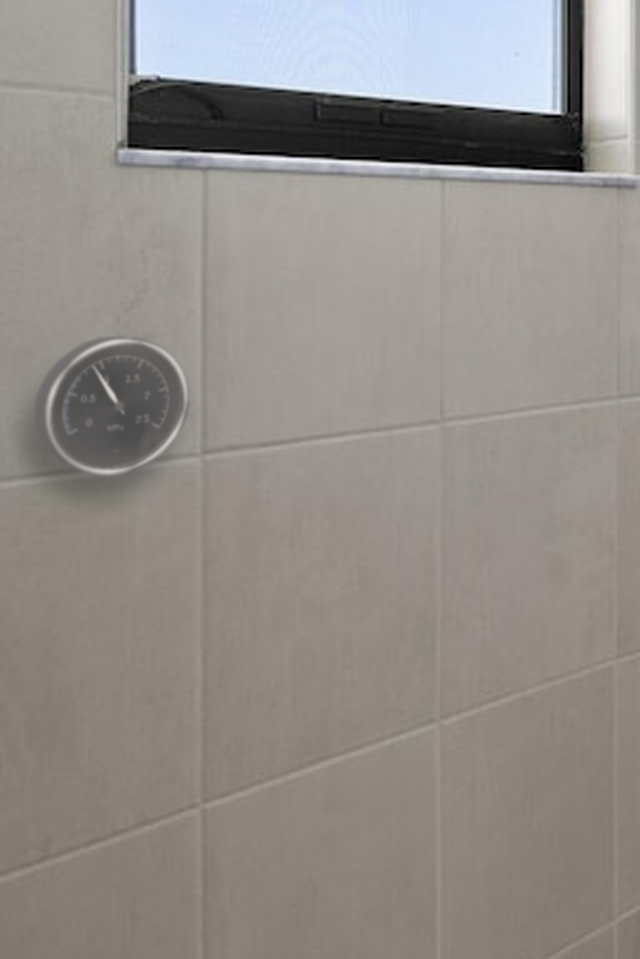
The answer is 0.9 MPa
